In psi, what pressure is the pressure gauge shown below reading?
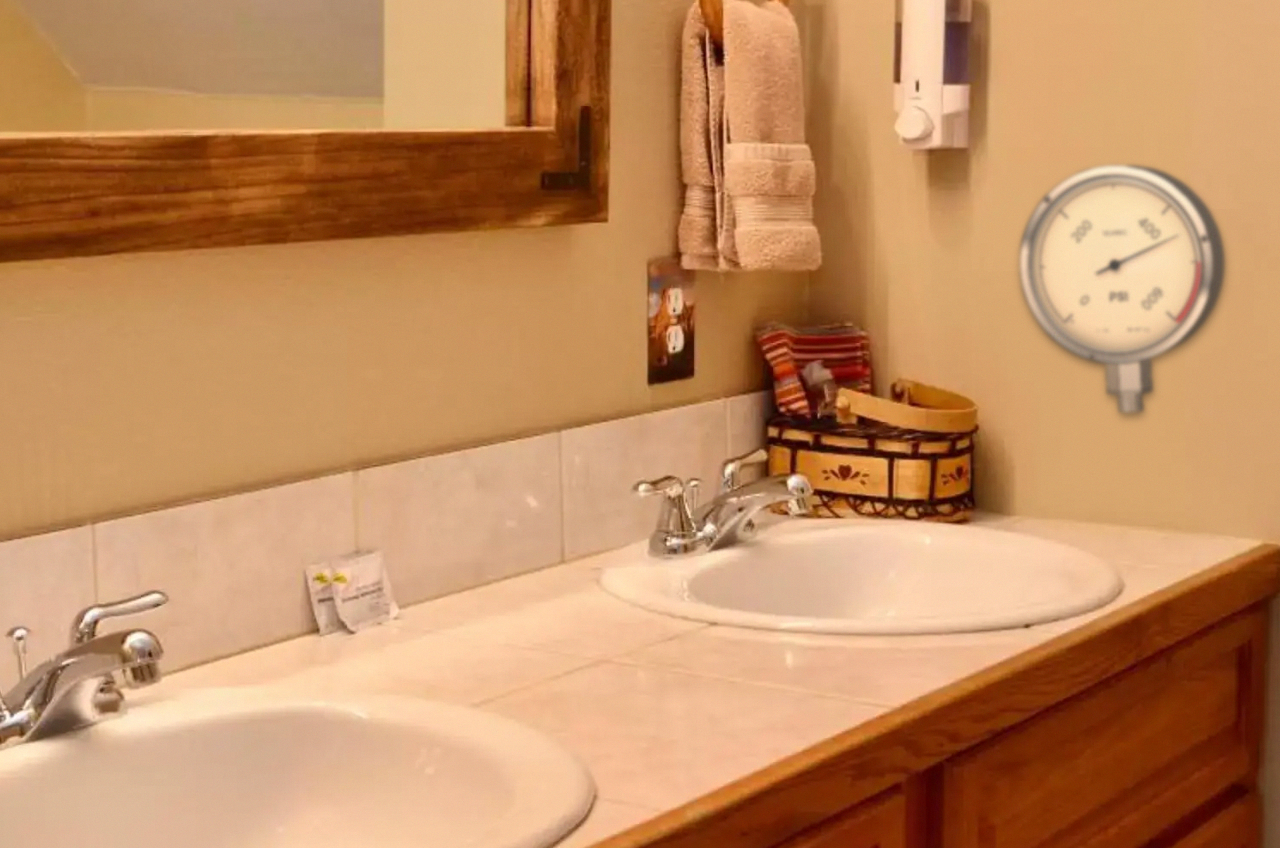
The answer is 450 psi
